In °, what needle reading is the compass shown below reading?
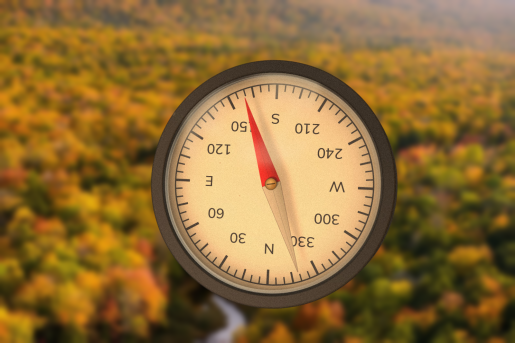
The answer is 160 °
